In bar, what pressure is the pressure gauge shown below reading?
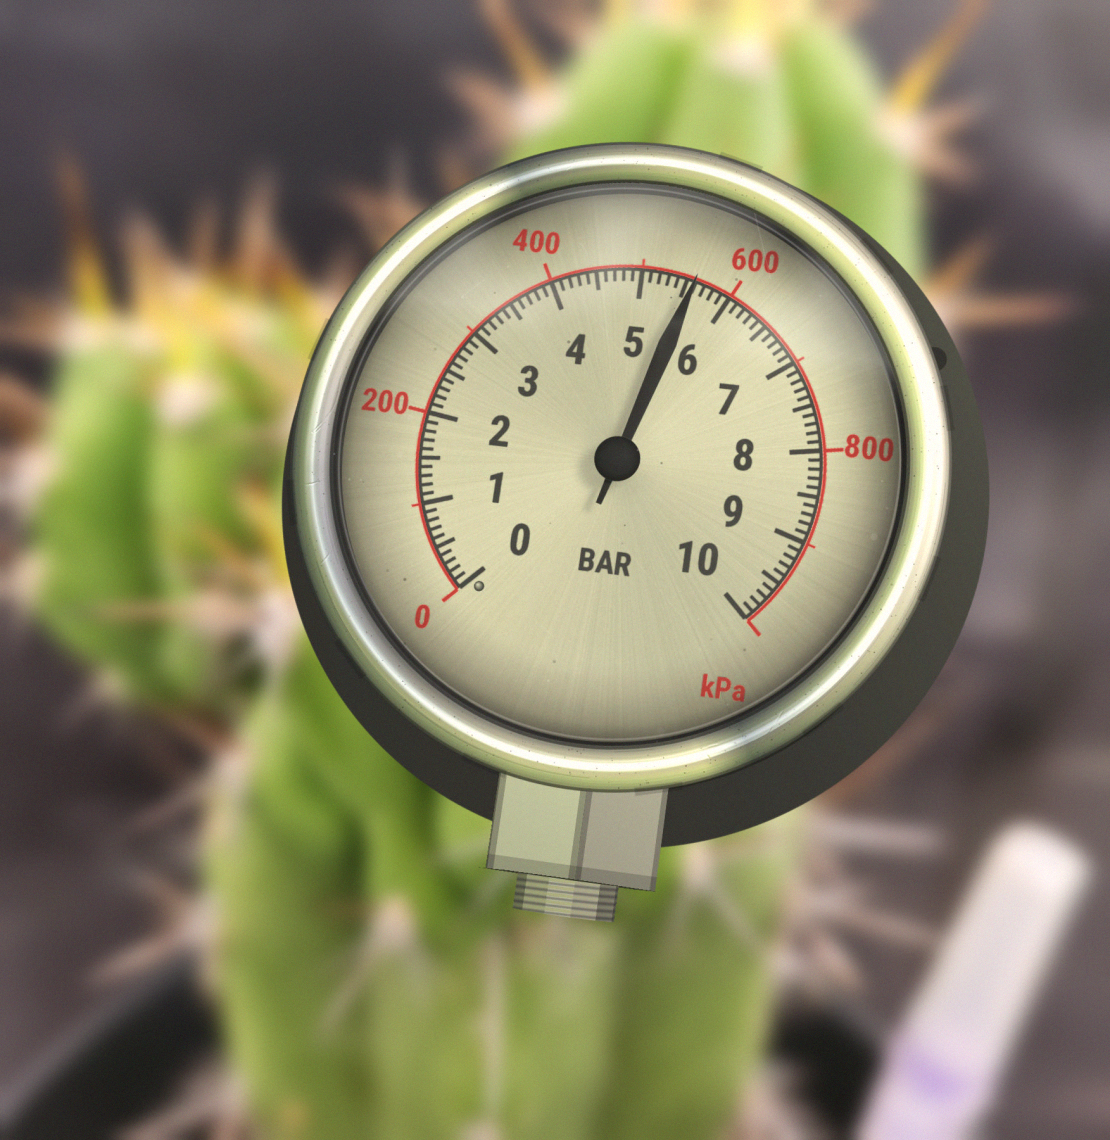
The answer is 5.6 bar
